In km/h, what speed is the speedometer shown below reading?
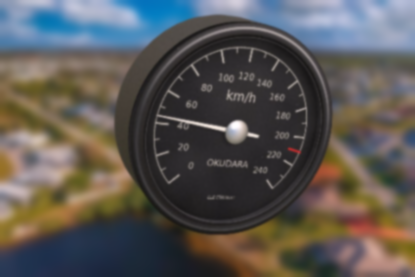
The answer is 45 km/h
